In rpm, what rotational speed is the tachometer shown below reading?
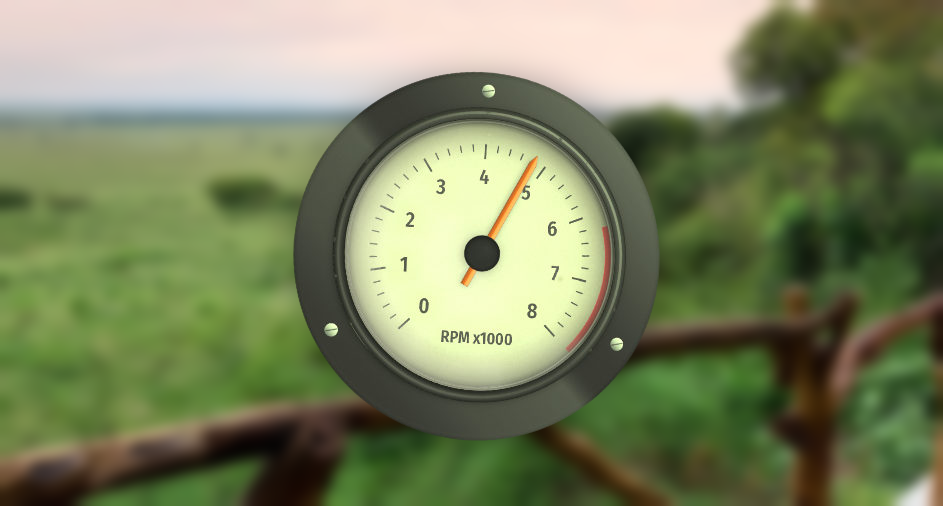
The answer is 4800 rpm
